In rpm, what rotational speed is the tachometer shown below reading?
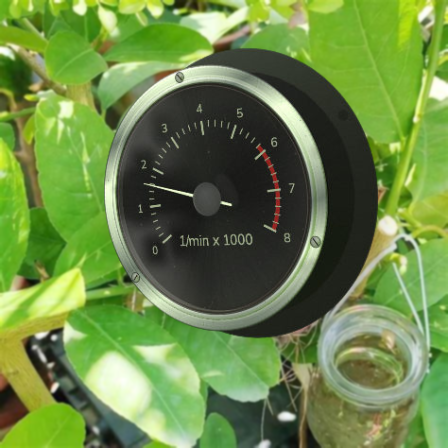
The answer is 1600 rpm
